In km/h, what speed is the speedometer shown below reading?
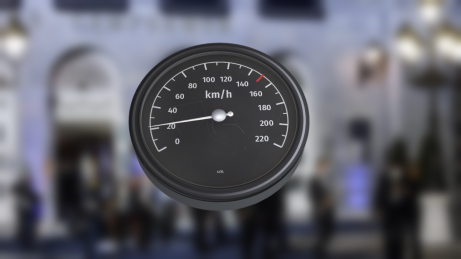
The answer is 20 km/h
